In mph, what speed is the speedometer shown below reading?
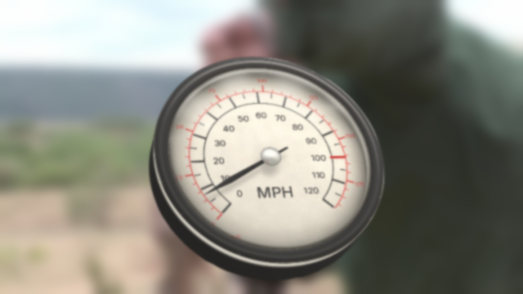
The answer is 7.5 mph
